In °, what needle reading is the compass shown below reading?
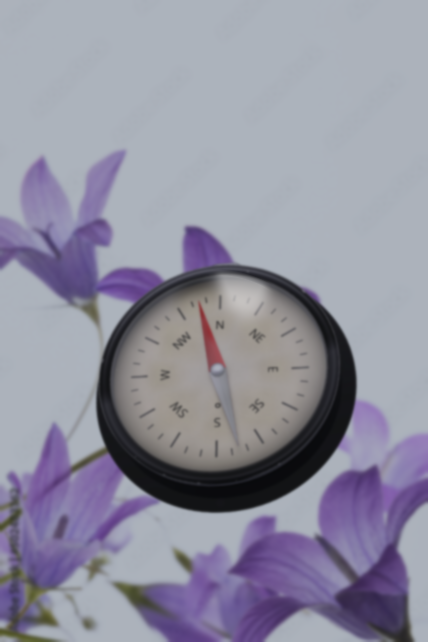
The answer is 345 °
